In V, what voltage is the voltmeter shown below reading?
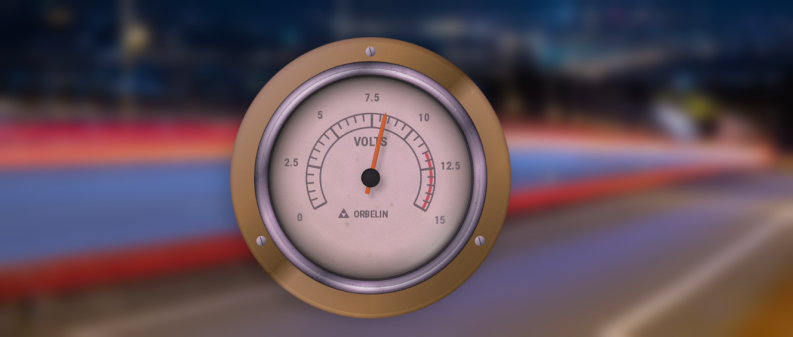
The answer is 8.25 V
